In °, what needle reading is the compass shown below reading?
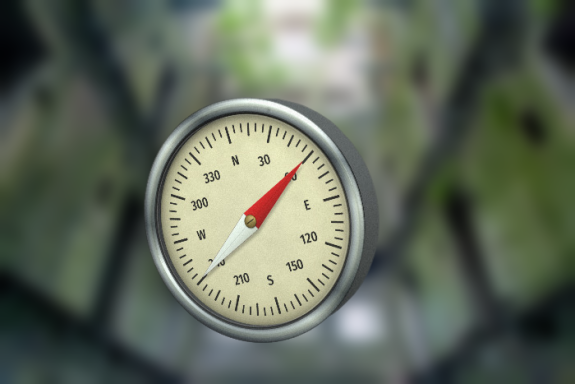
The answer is 60 °
